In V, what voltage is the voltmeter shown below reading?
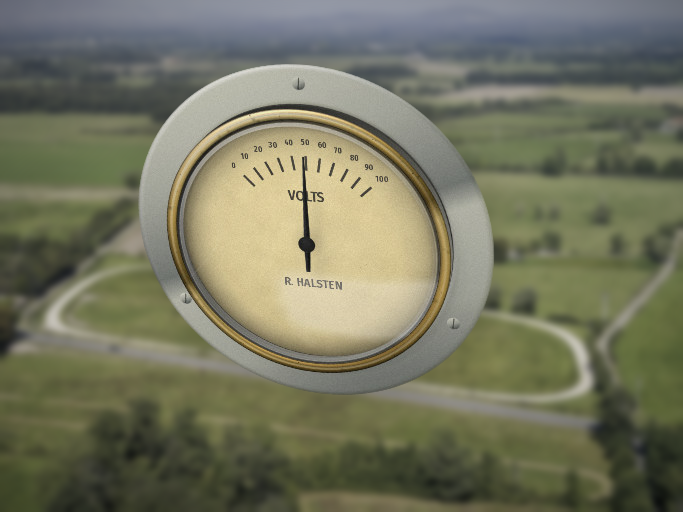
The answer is 50 V
